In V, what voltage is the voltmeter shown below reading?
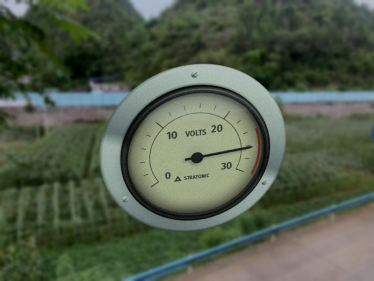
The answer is 26 V
